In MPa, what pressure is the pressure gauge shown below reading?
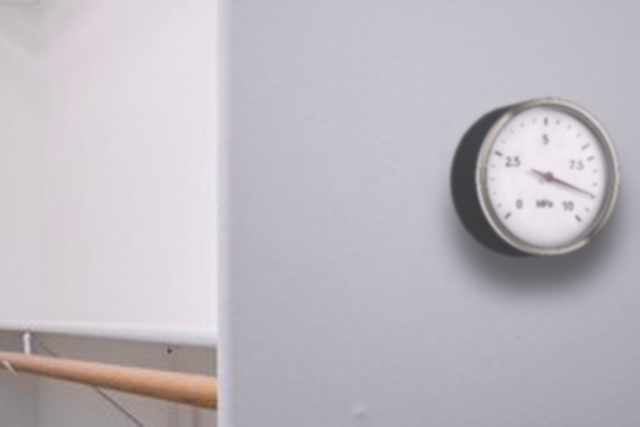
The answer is 9 MPa
